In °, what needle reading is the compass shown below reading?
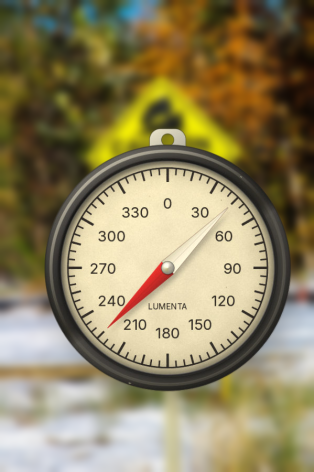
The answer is 225 °
